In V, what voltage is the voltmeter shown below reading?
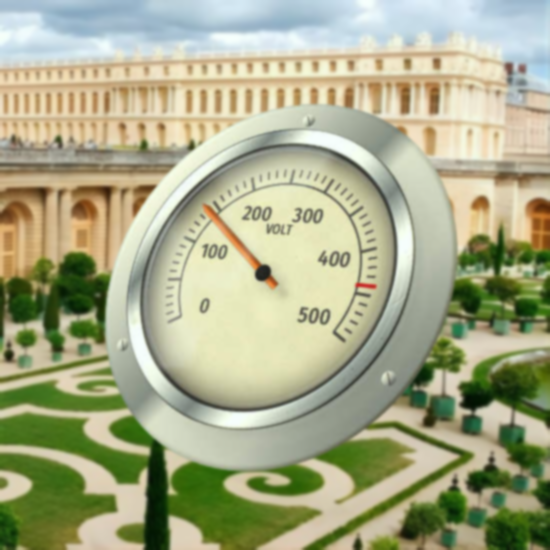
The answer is 140 V
